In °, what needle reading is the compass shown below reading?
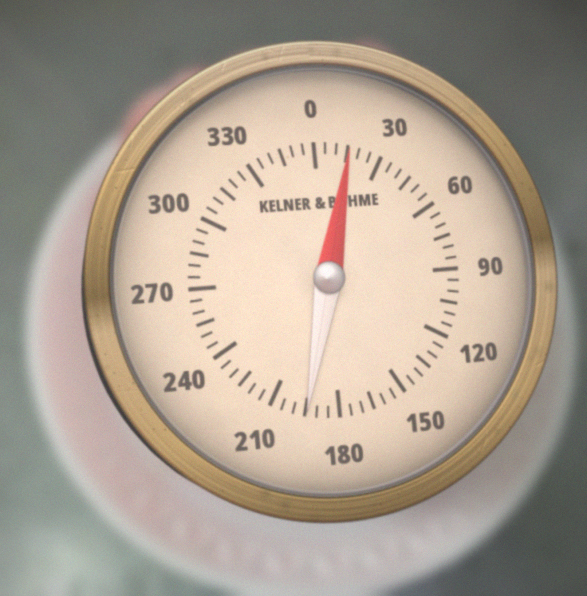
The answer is 15 °
